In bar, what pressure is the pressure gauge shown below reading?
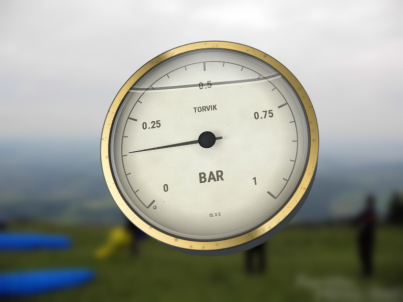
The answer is 0.15 bar
